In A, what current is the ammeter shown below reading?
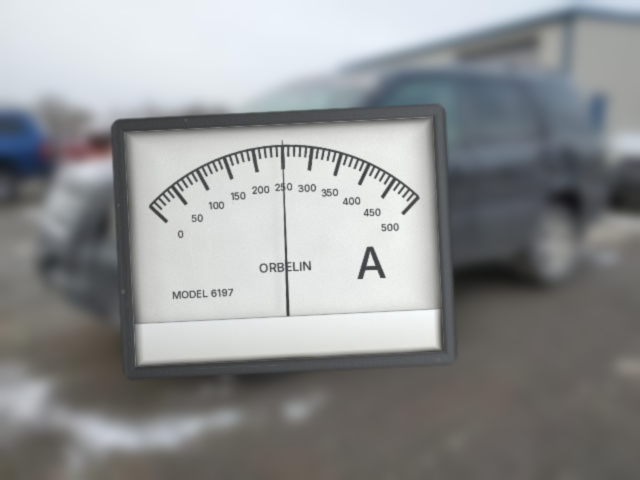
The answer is 250 A
